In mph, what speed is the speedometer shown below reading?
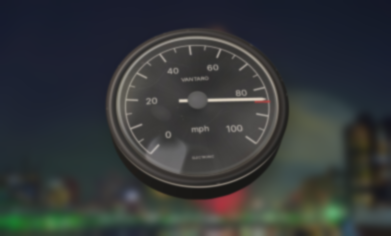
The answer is 85 mph
